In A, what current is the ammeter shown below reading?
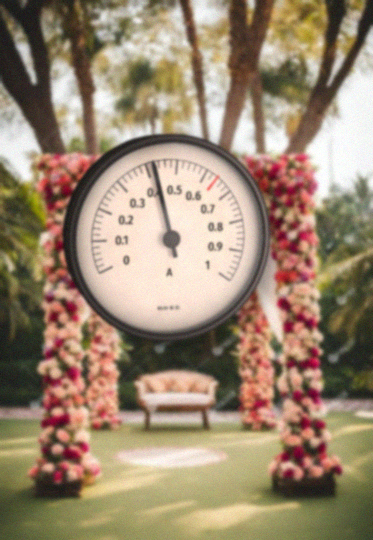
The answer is 0.42 A
